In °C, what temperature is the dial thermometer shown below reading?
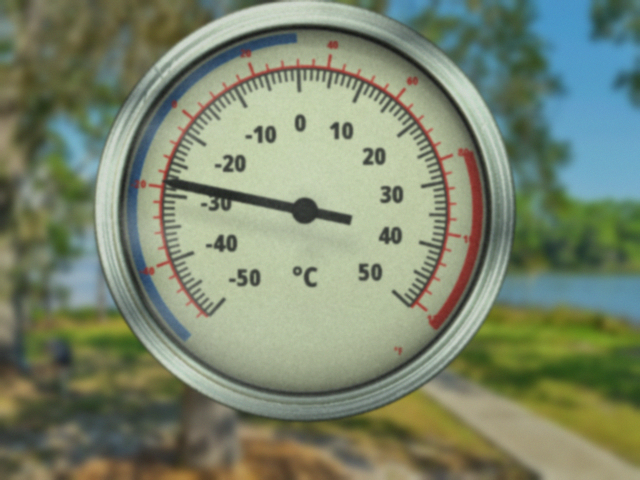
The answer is -28 °C
